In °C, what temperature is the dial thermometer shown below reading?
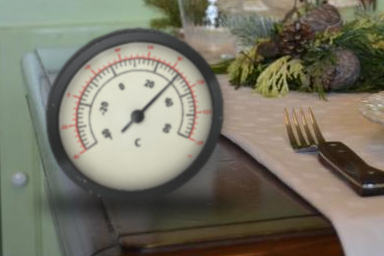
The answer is 30 °C
